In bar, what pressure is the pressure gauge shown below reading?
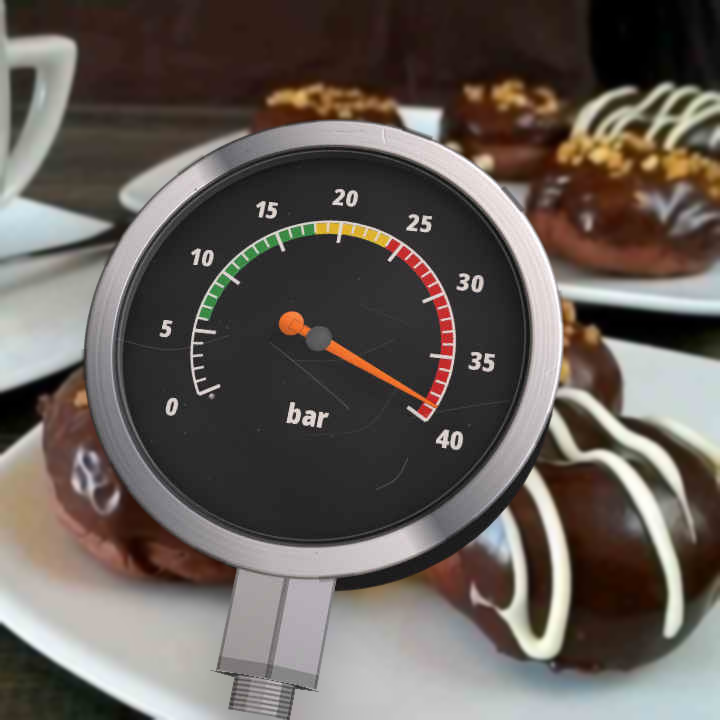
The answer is 39 bar
